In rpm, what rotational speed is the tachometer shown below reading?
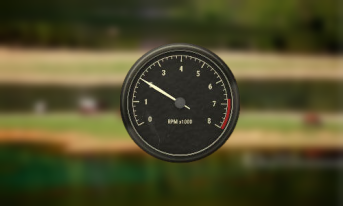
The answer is 2000 rpm
